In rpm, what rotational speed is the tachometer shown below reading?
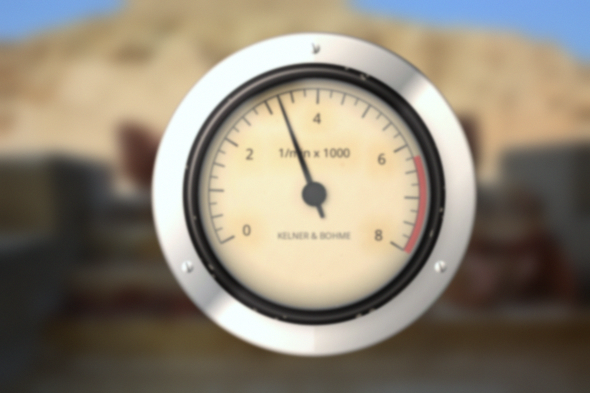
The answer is 3250 rpm
